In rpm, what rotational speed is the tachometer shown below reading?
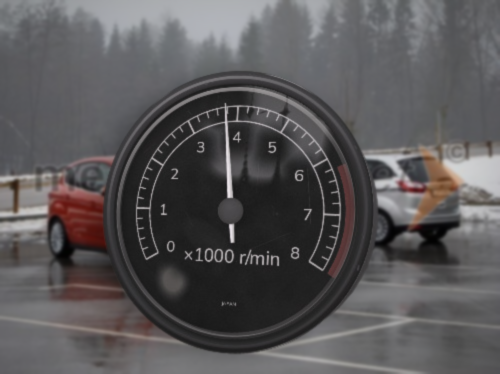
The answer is 3800 rpm
